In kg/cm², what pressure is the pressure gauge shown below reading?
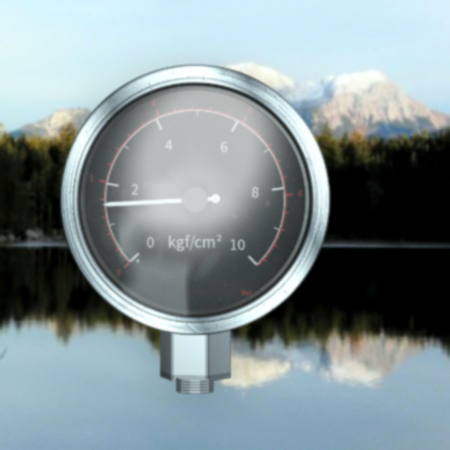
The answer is 1.5 kg/cm²
